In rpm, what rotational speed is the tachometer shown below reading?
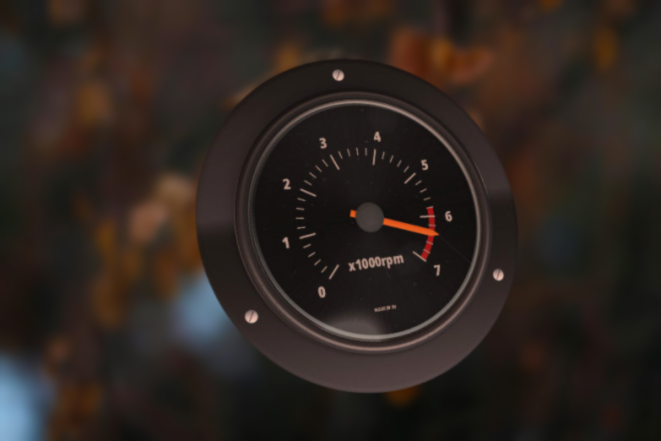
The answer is 6400 rpm
